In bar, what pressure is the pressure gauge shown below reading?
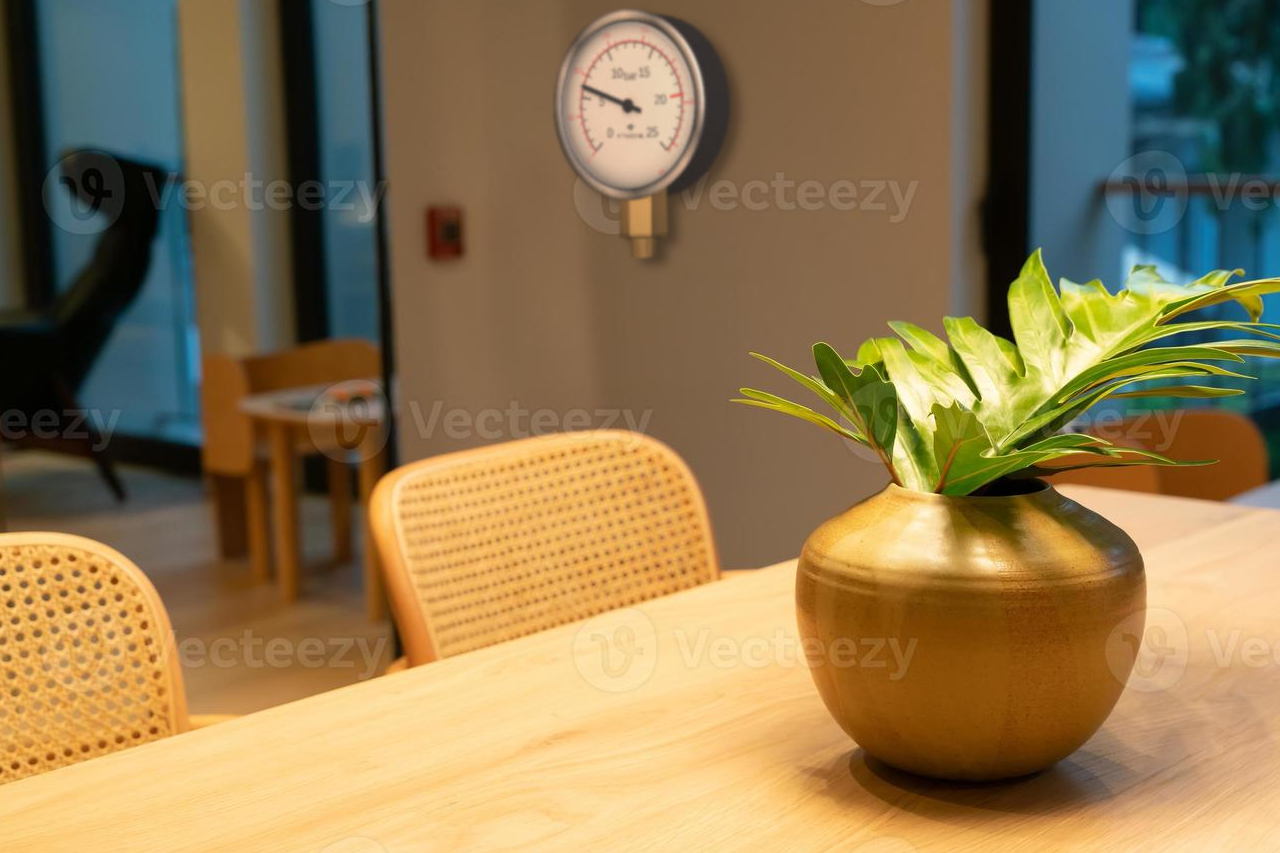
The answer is 6 bar
